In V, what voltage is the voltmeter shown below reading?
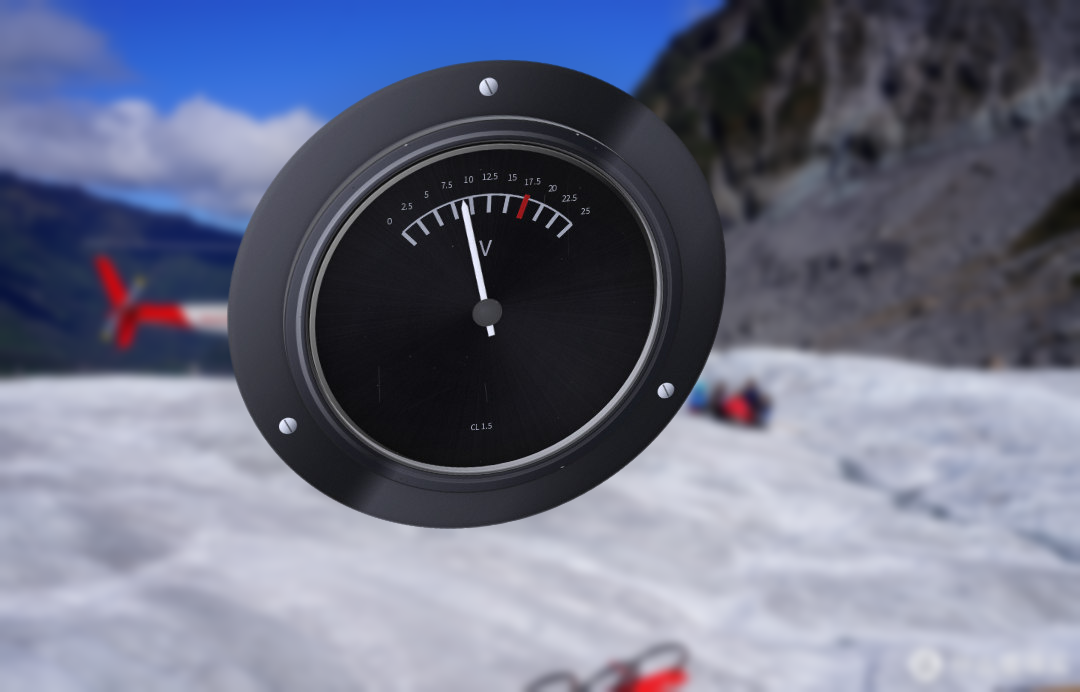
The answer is 8.75 V
